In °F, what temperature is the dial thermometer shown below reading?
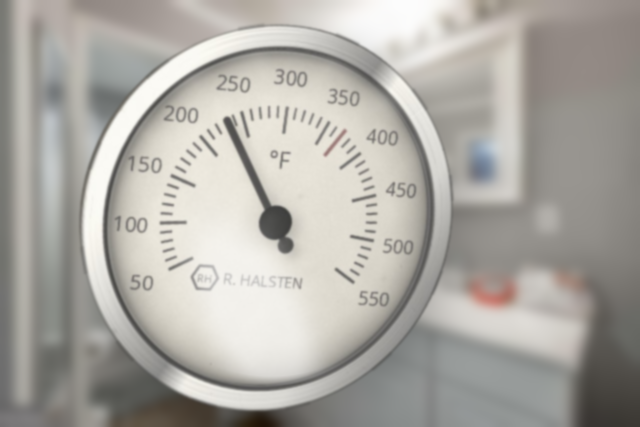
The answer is 230 °F
